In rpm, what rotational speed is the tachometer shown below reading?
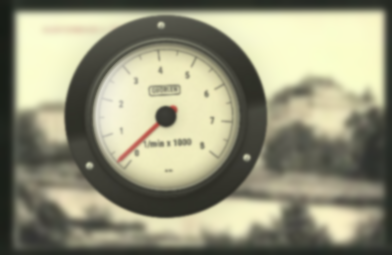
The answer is 250 rpm
